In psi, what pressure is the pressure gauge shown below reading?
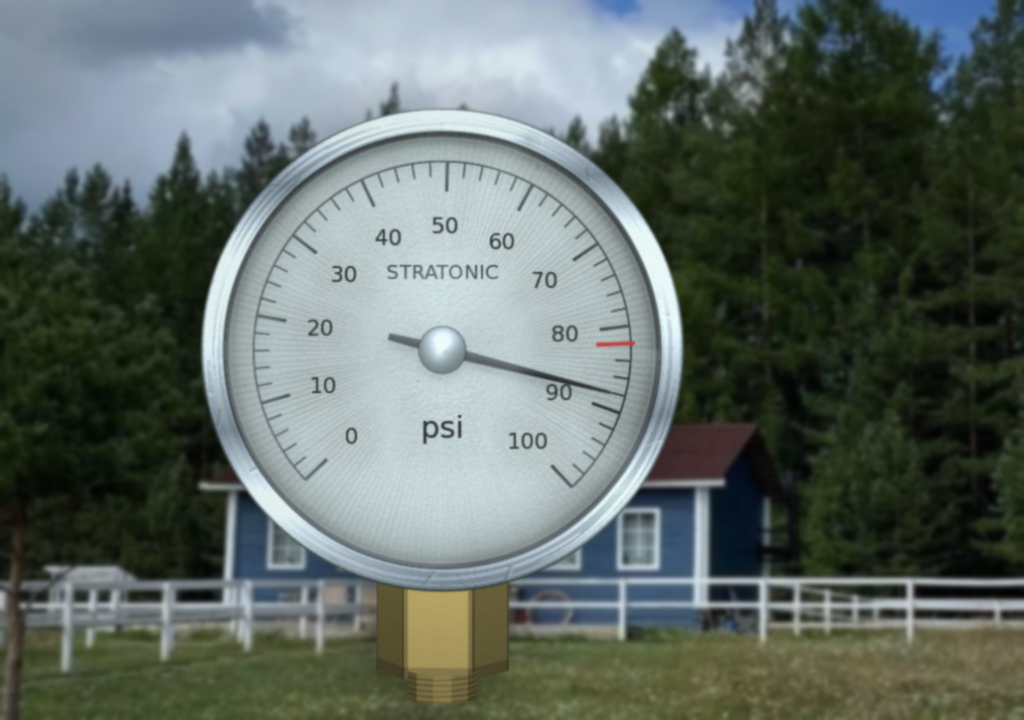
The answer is 88 psi
